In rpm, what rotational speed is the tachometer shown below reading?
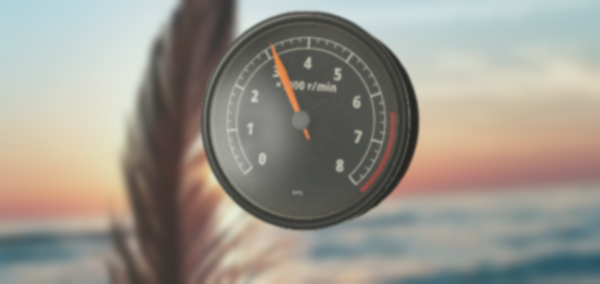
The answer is 3200 rpm
